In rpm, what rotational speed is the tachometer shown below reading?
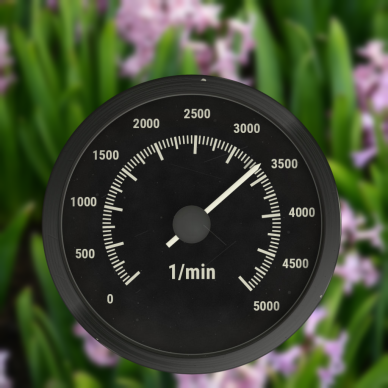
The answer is 3350 rpm
